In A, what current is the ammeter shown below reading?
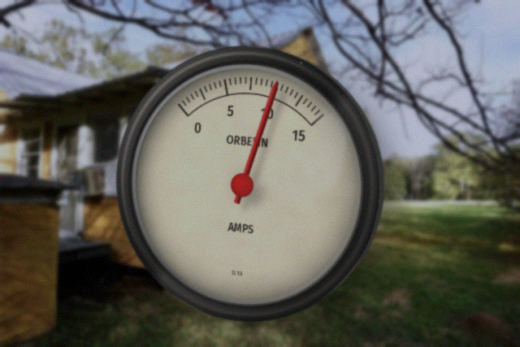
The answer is 10 A
